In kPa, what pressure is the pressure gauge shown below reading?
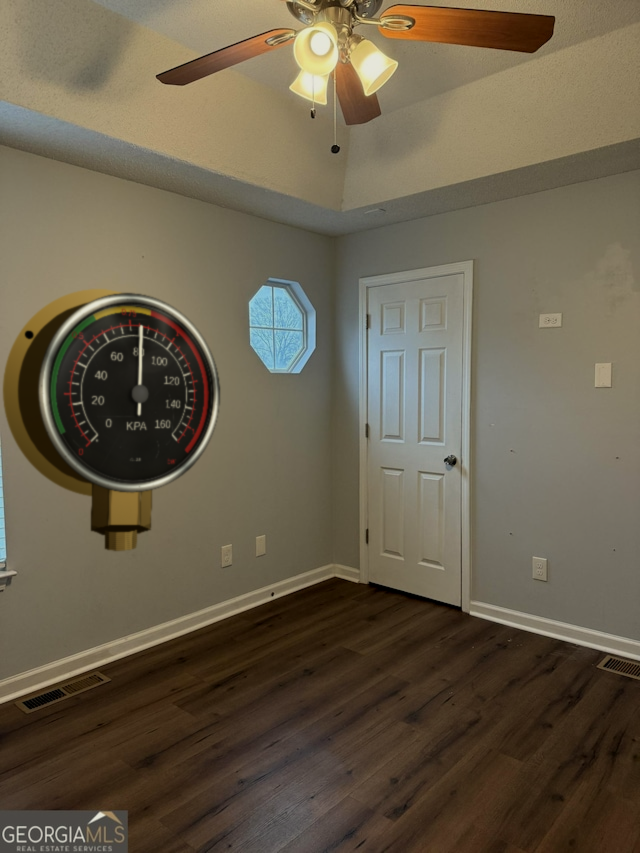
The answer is 80 kPa
